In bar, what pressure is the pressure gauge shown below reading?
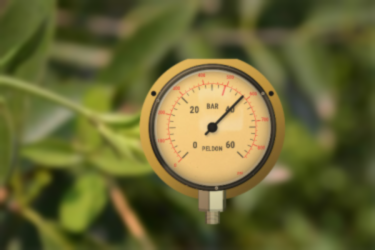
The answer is 40 bar
